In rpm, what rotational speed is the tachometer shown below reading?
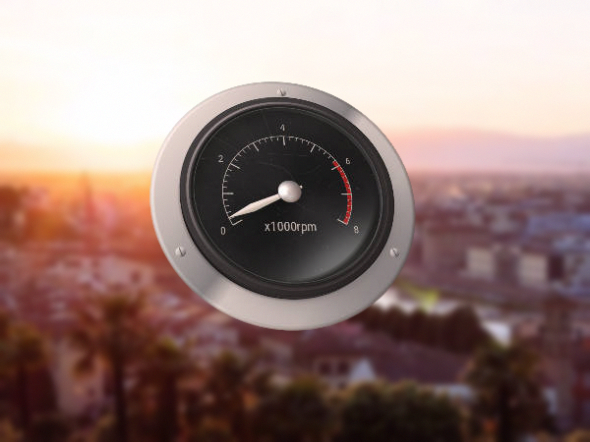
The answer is 200 rpm
